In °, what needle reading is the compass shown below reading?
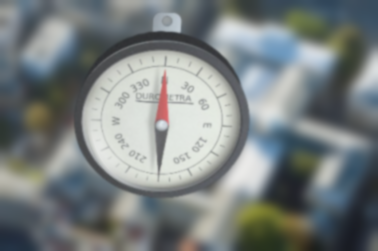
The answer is 0 °
